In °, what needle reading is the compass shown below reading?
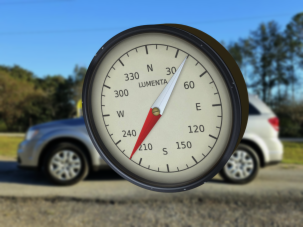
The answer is 220 °
